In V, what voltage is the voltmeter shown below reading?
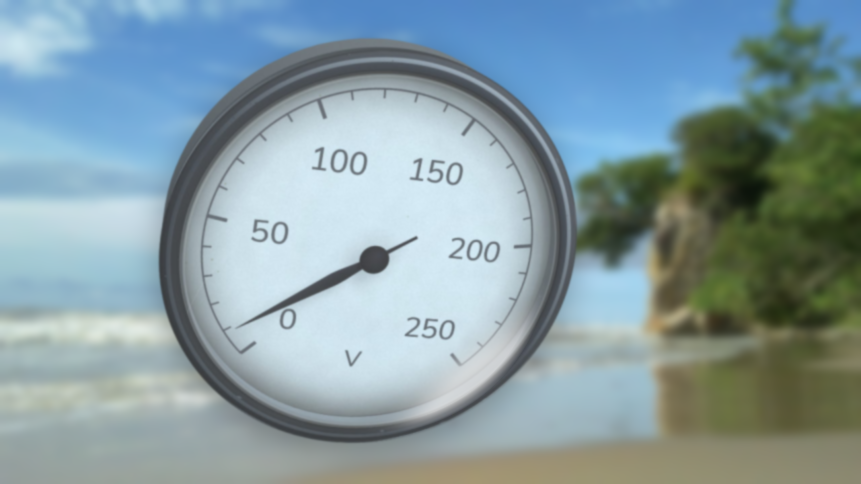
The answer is 10 V
